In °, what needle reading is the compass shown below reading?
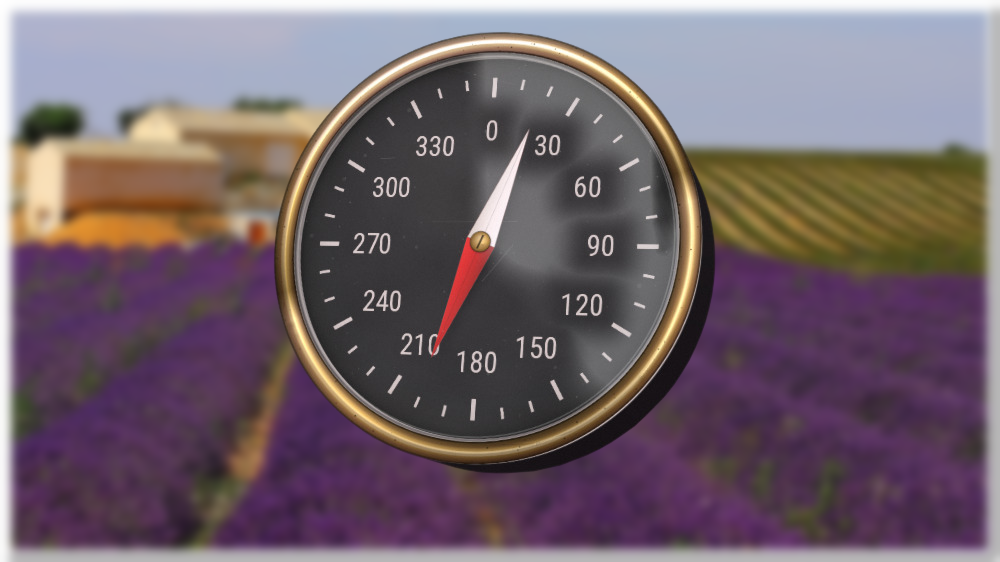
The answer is 200 °
